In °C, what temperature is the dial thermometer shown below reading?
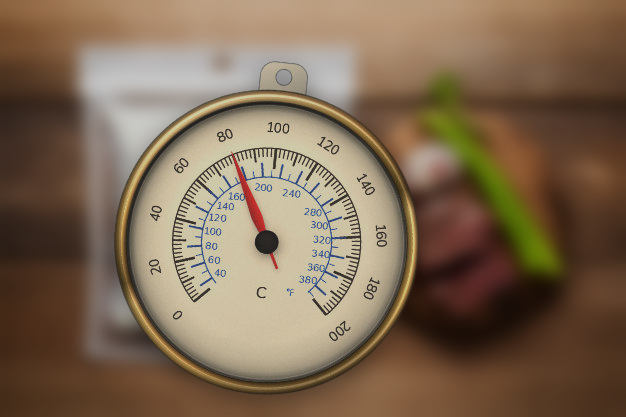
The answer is 80 °C
